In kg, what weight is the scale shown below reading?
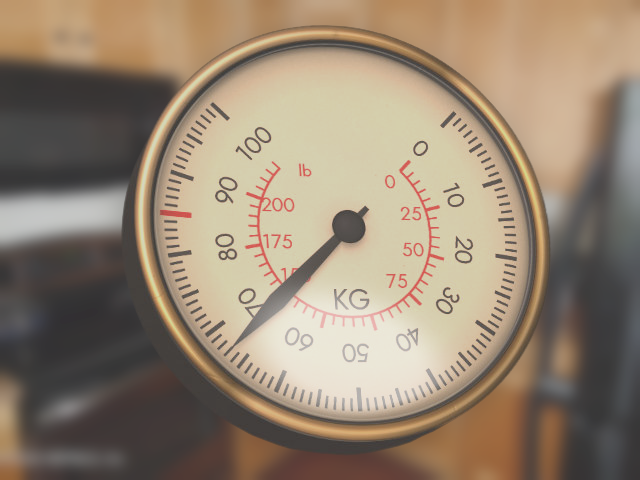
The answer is 67 kg
